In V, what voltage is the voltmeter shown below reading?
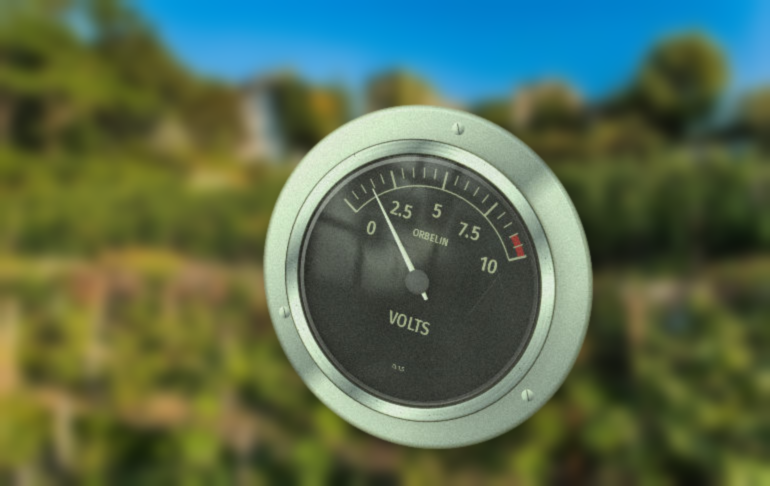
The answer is 1.5 V
